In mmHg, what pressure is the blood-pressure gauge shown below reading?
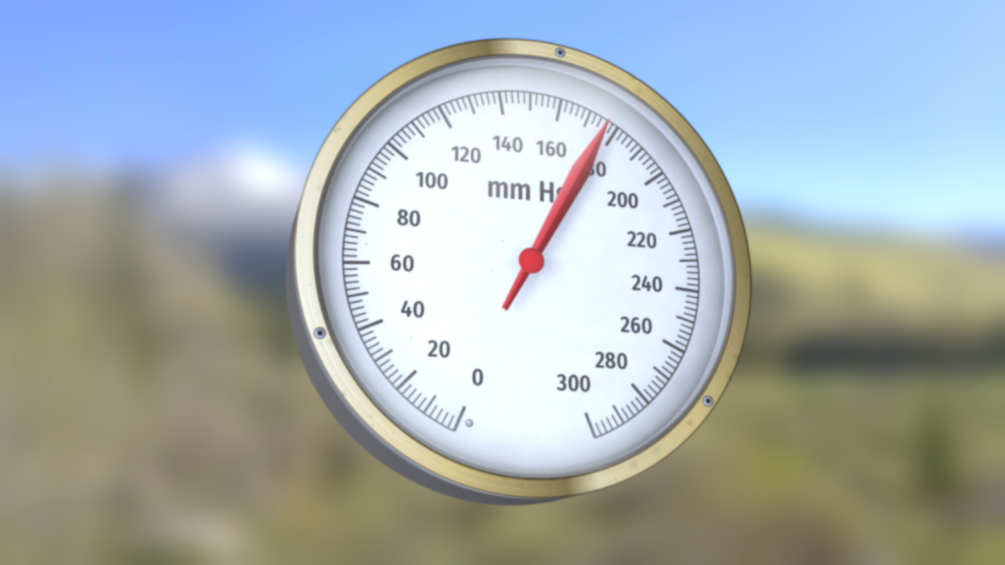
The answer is 176 mmHg
